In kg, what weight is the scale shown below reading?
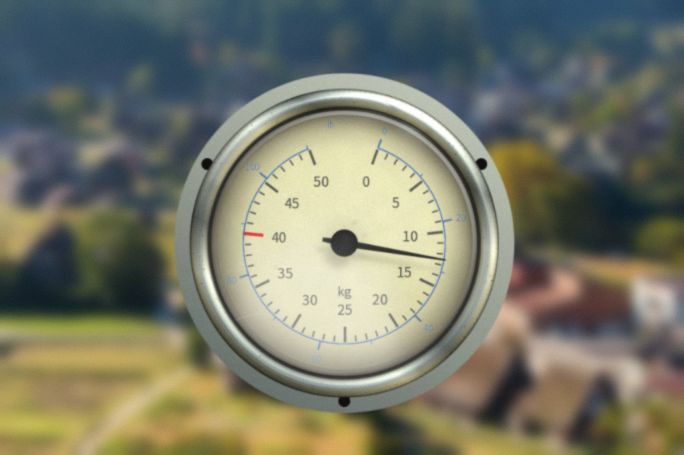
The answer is 12.5 kg
